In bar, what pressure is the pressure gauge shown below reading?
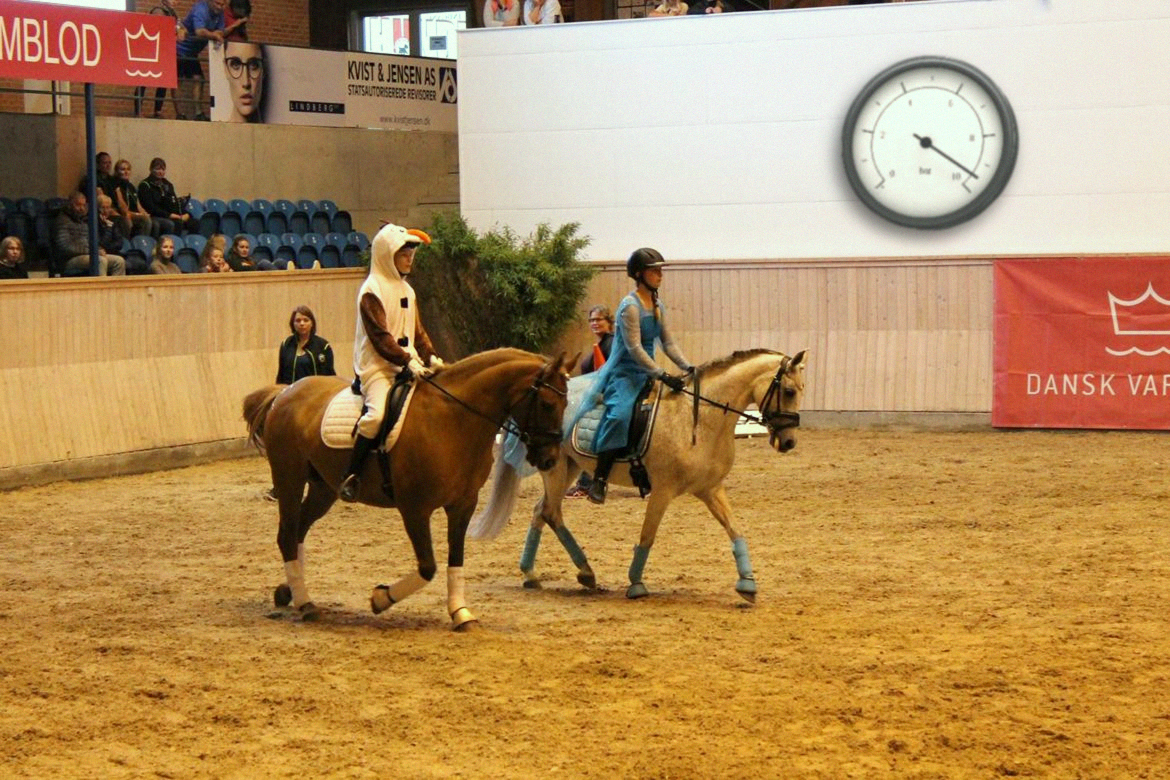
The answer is 9.5 bar
